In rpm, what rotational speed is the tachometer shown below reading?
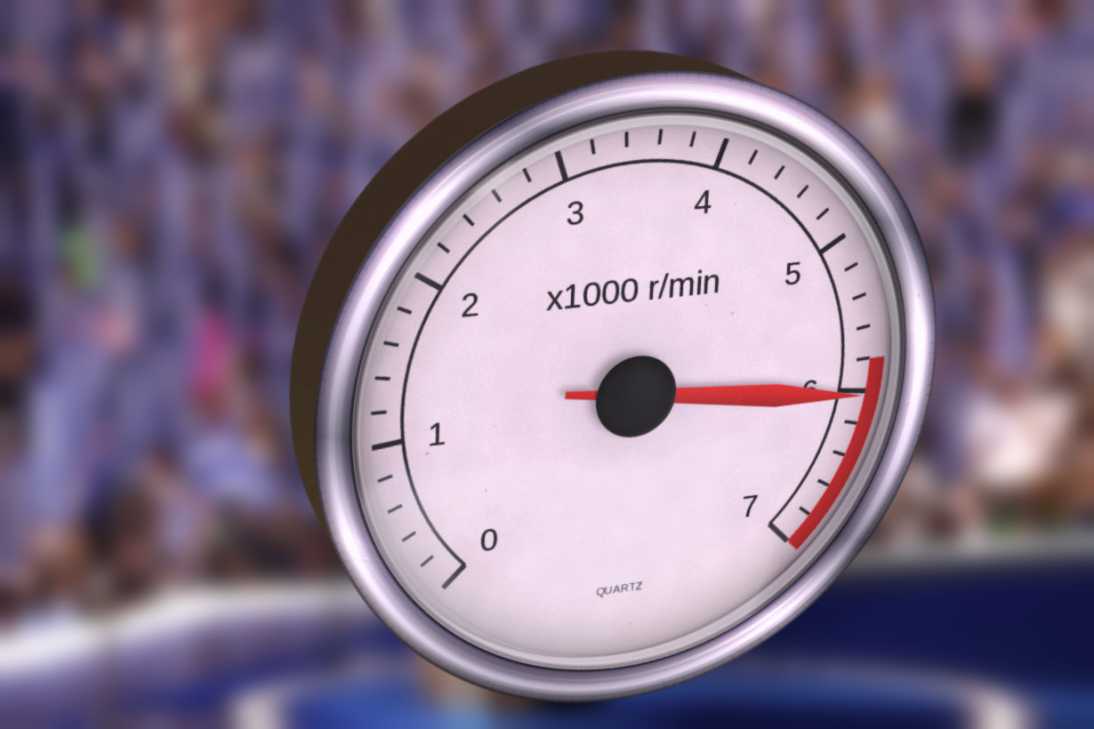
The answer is 6000 rpm
